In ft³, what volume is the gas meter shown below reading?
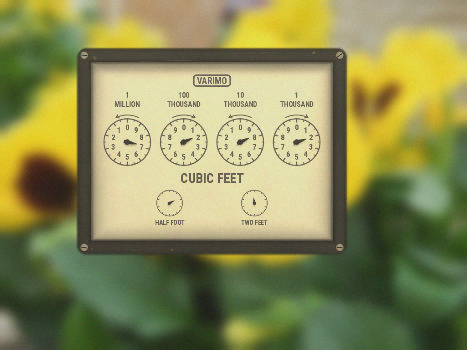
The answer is 718200 ft³
